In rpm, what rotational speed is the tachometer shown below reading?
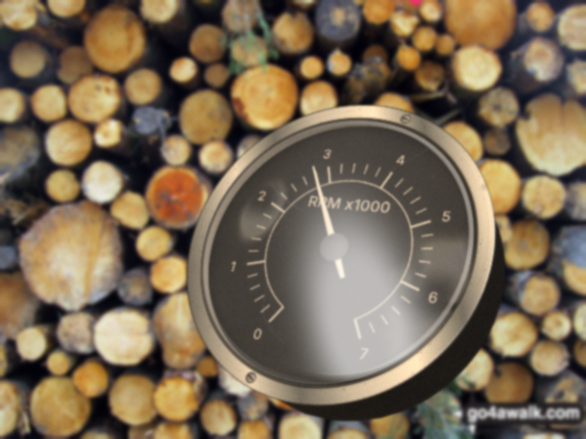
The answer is 2800 rpm
